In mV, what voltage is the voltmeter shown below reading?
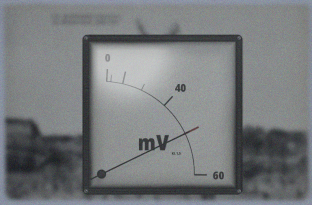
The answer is 50 mV
